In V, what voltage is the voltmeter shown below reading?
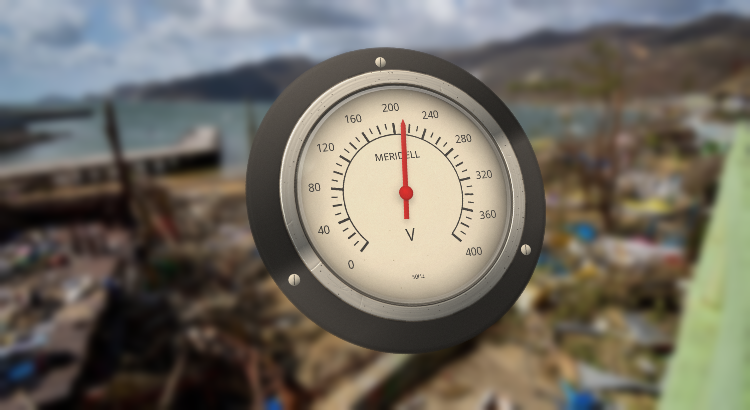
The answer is 210 V
